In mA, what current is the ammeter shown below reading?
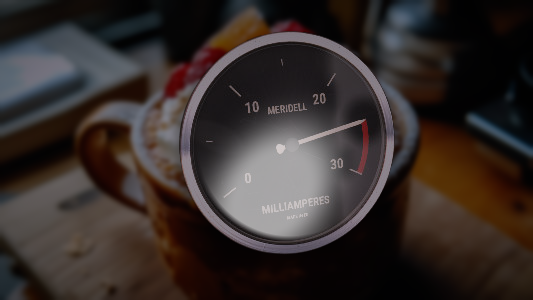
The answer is 25 mA
